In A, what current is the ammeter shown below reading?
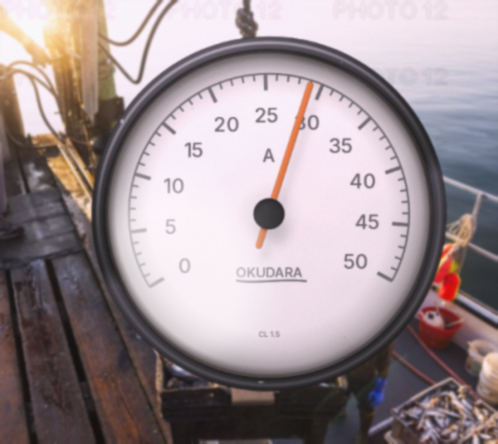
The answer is 29 A
